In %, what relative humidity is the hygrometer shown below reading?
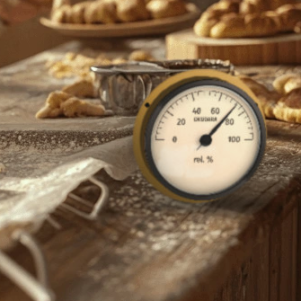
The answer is 72 %
